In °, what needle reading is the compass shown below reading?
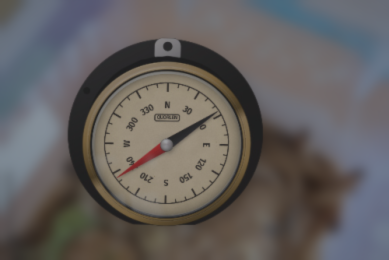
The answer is 235 °
